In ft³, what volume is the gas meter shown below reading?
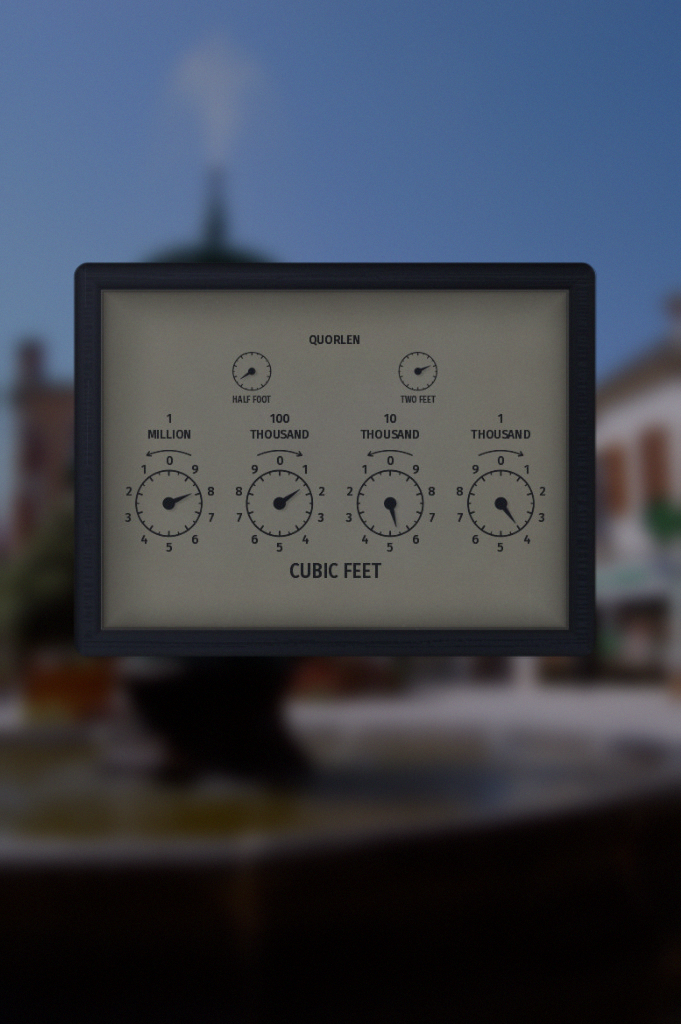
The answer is 815400 ft³
